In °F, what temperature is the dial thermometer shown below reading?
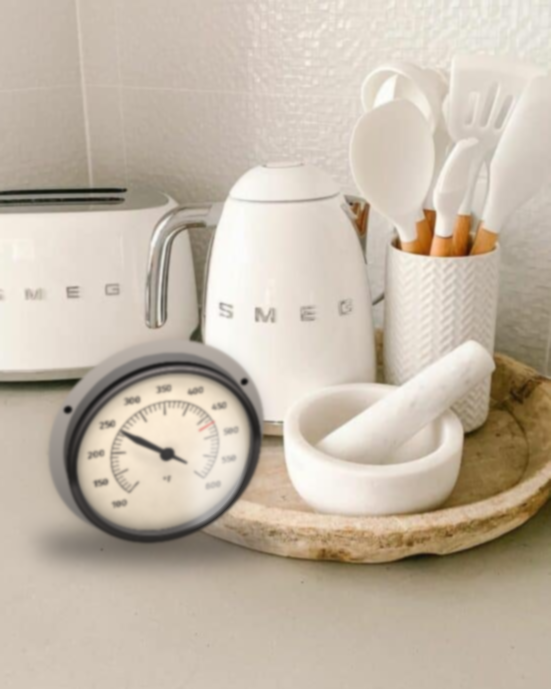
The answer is 250 °F
